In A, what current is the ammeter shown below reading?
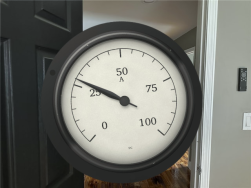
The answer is 27.5 A
